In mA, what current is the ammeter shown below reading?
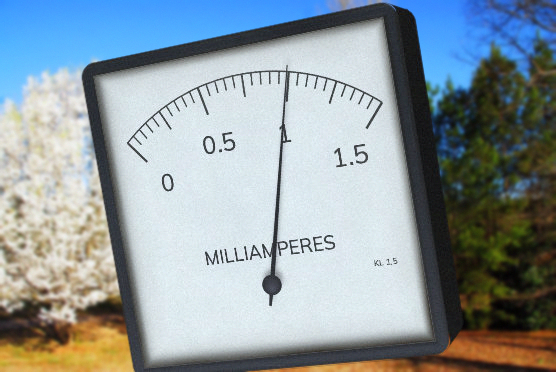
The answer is 1 mA
